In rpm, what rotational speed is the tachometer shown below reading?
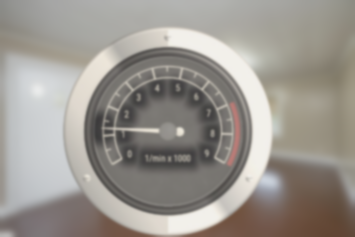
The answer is 1250 rpm
